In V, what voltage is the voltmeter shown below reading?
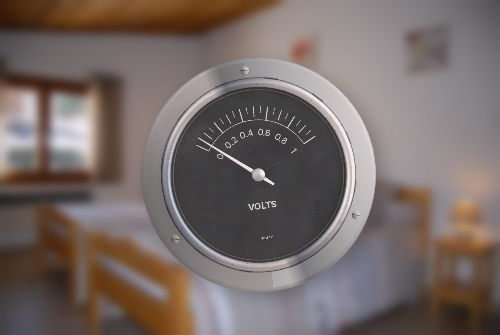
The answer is 0.05 V
